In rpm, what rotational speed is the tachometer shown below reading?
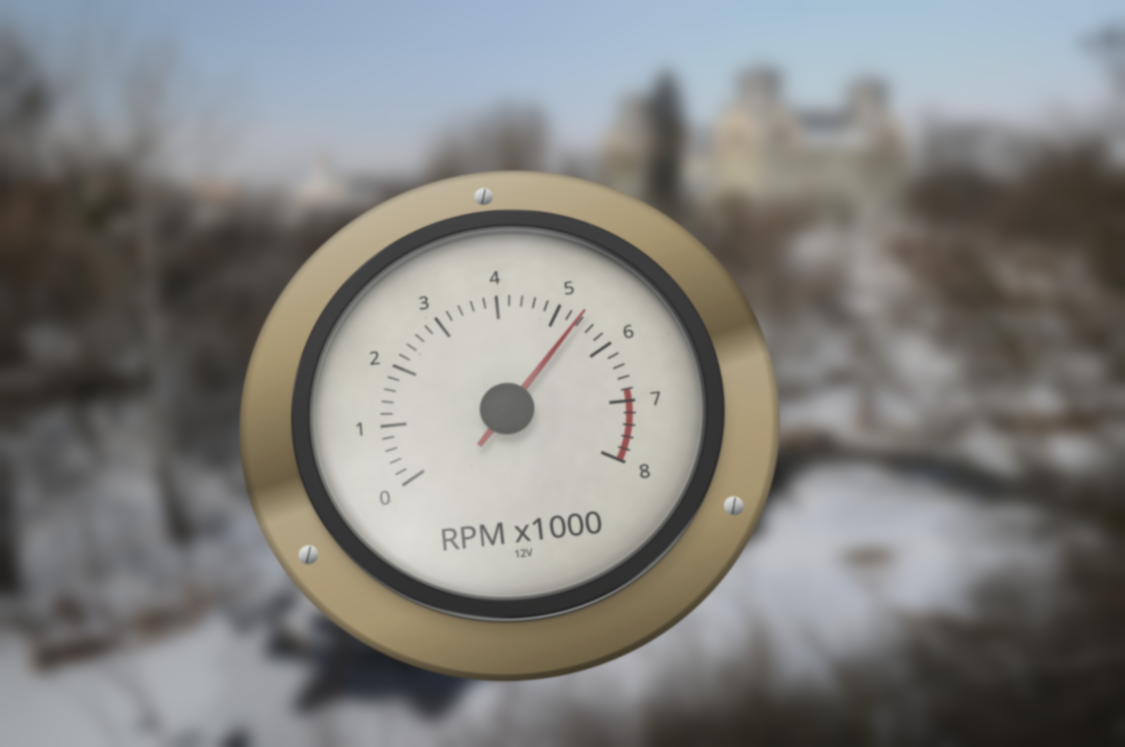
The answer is 5400 rpm
